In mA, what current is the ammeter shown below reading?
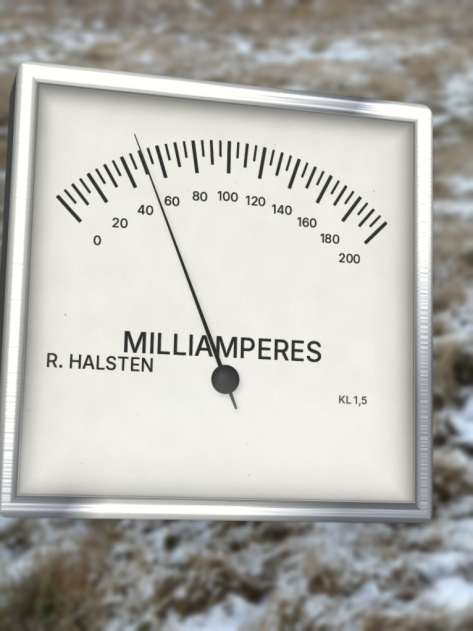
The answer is 50 mA
